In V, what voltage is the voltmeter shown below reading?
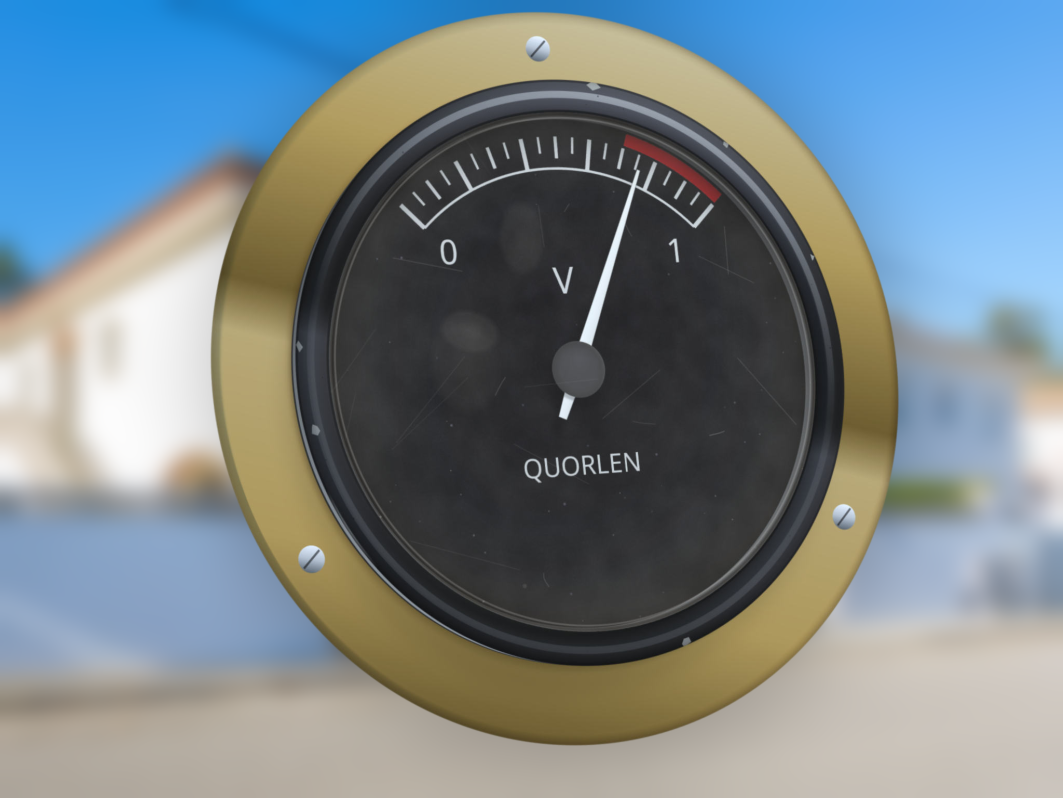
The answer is 0.75 V
